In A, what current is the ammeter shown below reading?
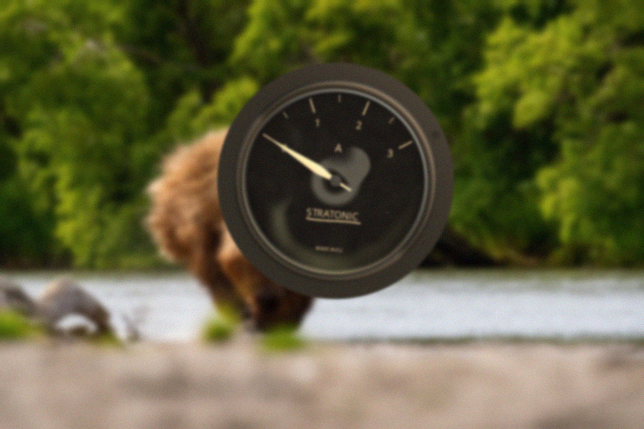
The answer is 0 A
